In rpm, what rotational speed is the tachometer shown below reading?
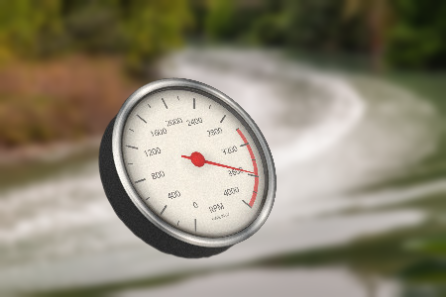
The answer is 3600 rpm
